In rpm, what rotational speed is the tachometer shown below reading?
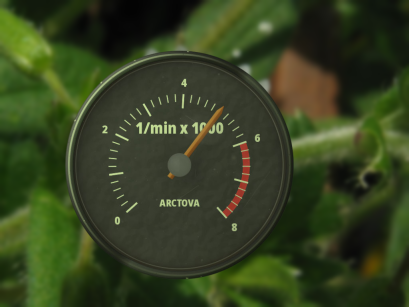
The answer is 5000 rpm
